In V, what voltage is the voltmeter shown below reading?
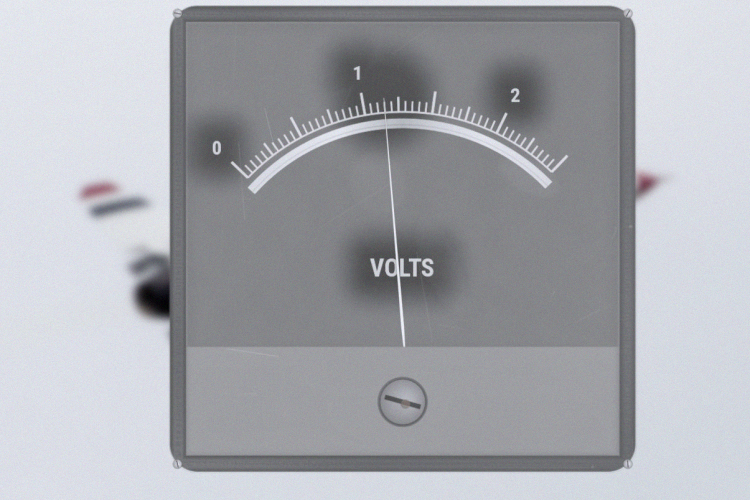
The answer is 1.15 V
